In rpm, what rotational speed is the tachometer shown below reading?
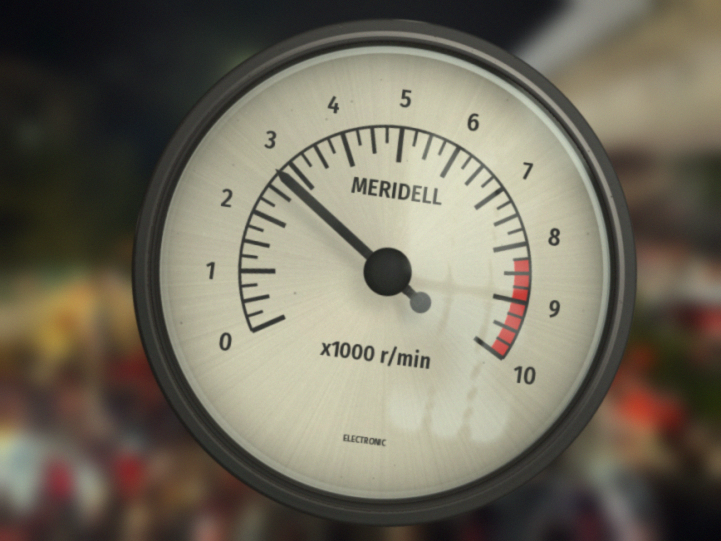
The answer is 2750 rpm
